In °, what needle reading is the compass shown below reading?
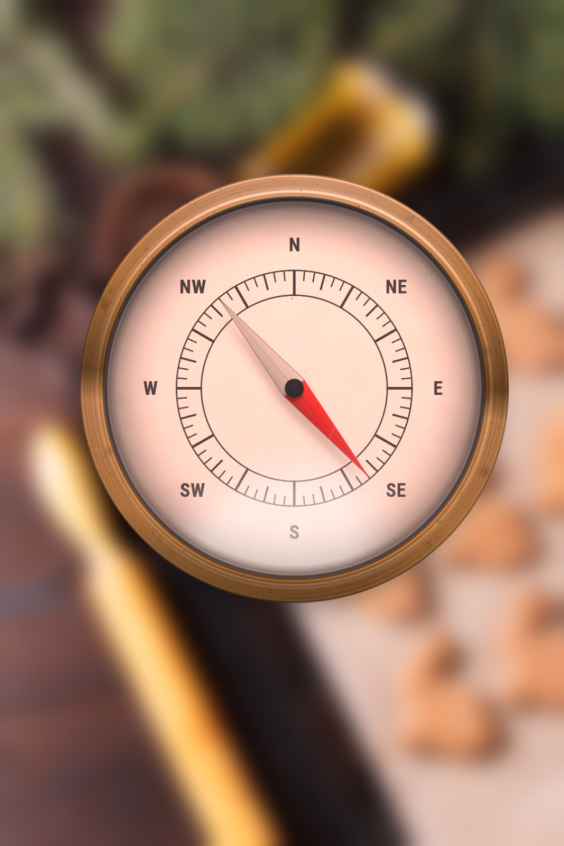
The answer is 140 °
